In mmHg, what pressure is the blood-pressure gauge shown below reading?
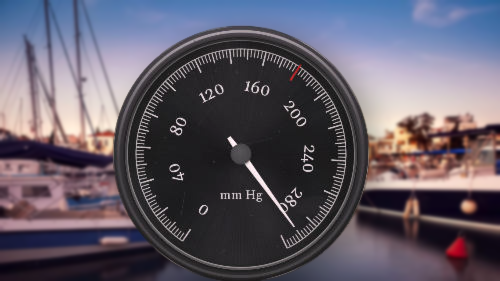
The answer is 290 mmHg
